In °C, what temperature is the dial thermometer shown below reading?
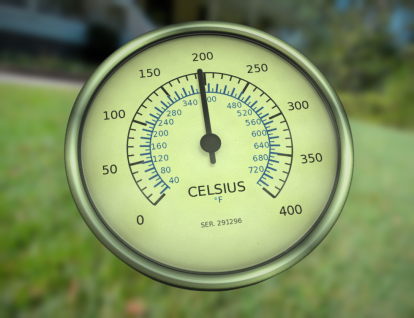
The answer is 195 °C
